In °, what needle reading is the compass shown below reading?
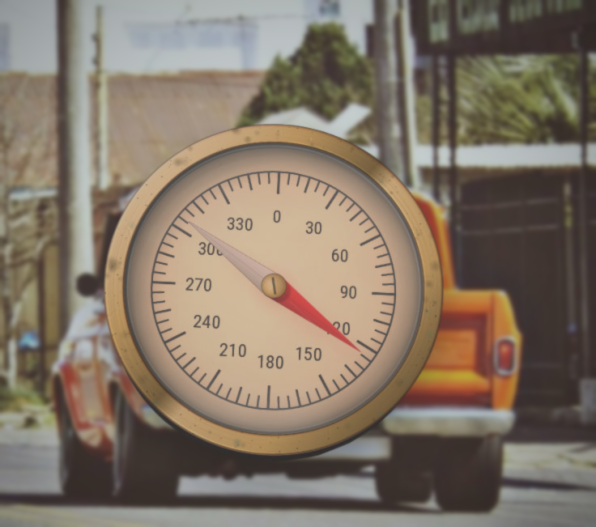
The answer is 125 °
